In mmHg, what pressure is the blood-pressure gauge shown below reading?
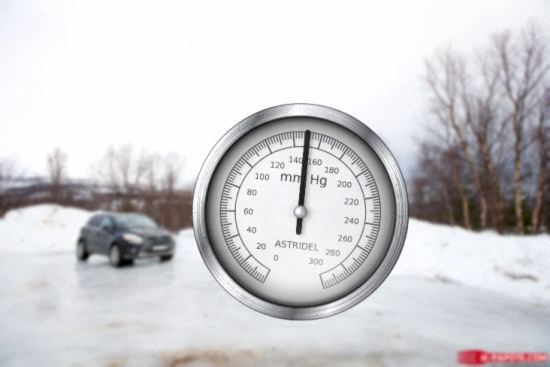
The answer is 150 mmHg
